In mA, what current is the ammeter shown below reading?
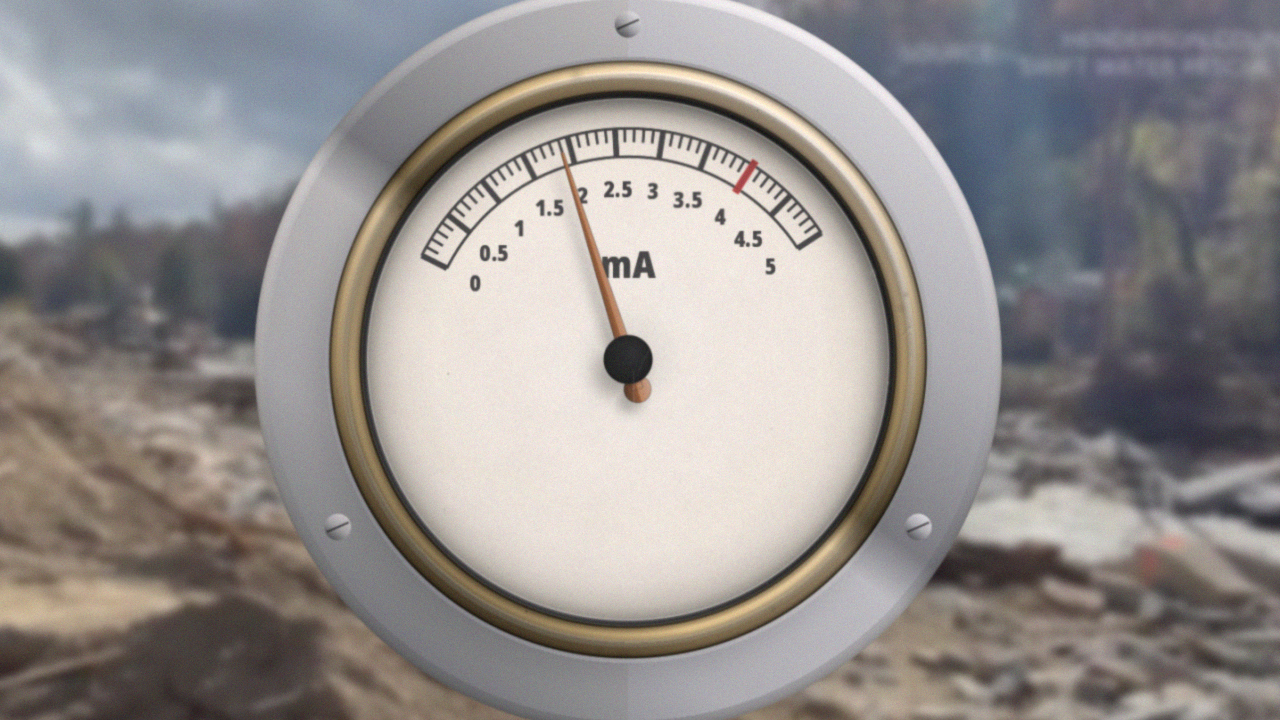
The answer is 1.9 mA
